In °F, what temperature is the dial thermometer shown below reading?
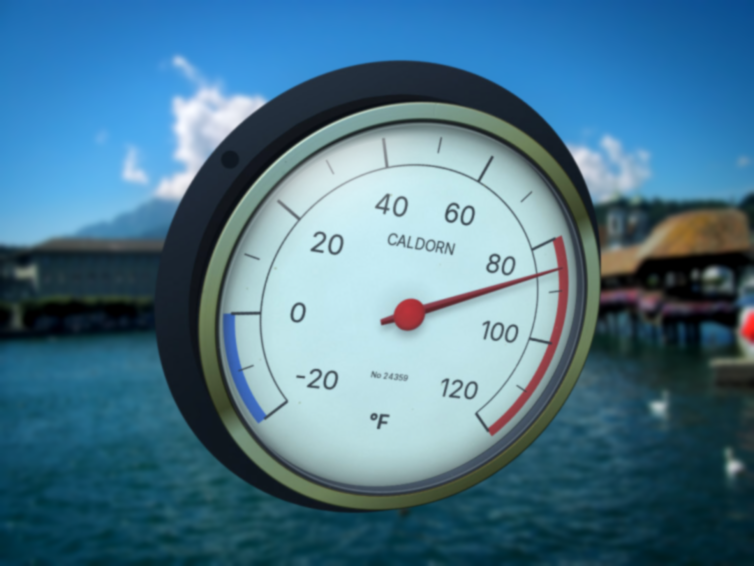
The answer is 85 °F
